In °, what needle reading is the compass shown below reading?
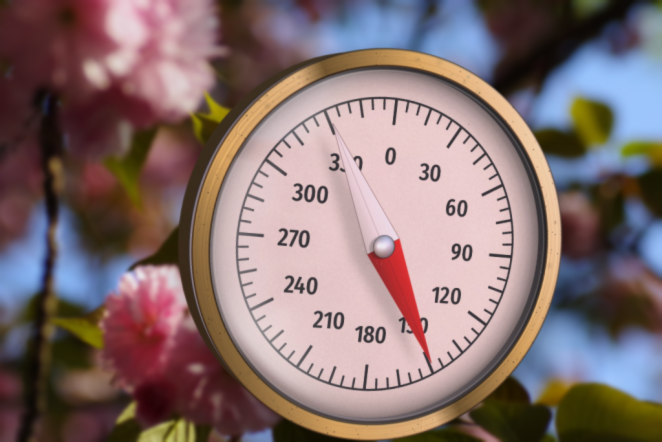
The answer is 150 °
